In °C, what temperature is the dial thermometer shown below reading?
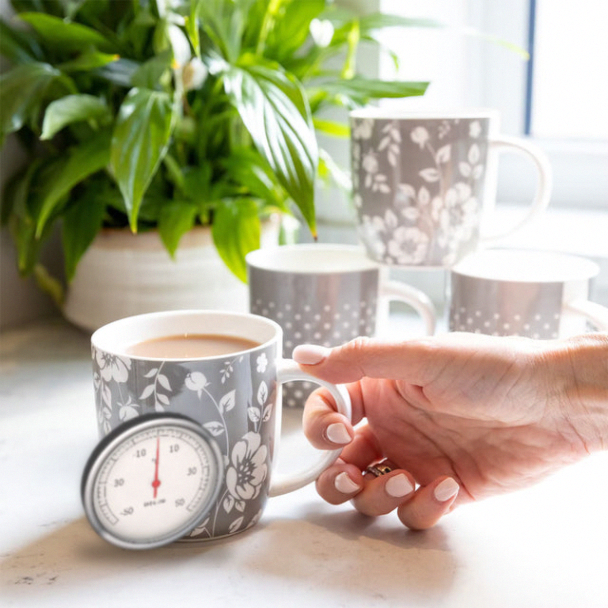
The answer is 0 °C
